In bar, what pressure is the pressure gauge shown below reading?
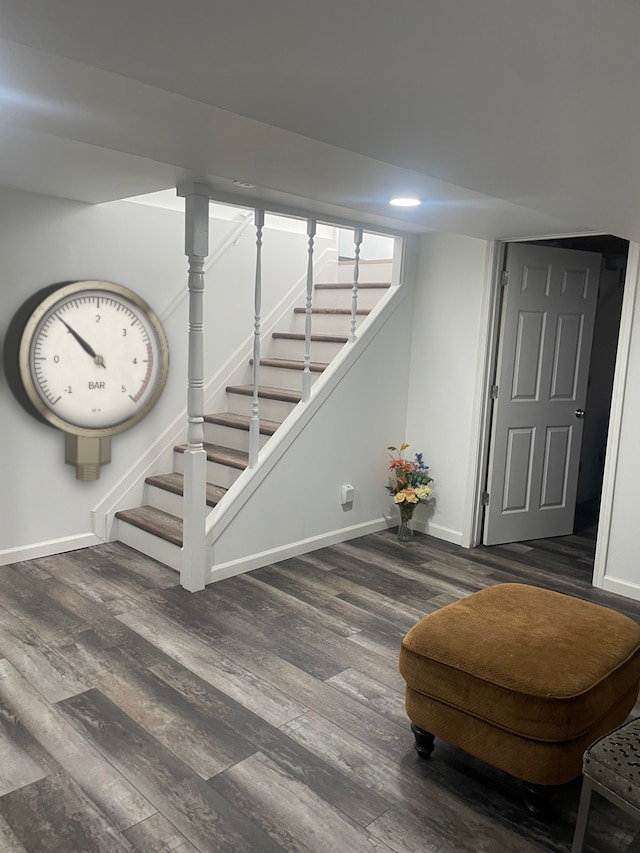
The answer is 1 bar
